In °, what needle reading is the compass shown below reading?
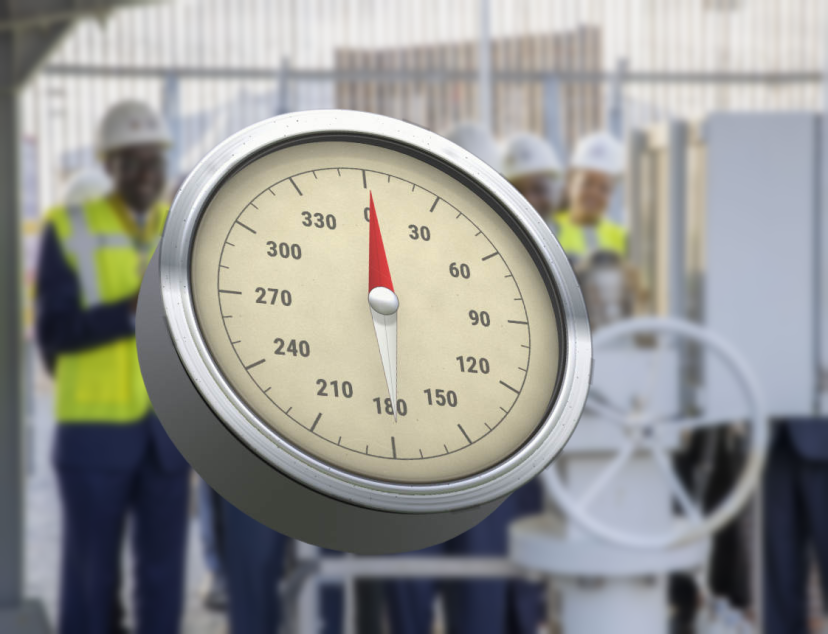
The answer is 0 °
